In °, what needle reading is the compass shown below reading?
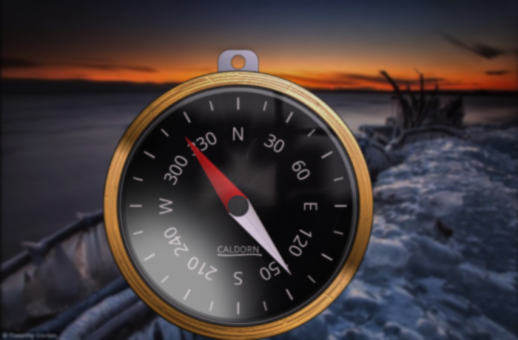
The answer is 322.5 °
